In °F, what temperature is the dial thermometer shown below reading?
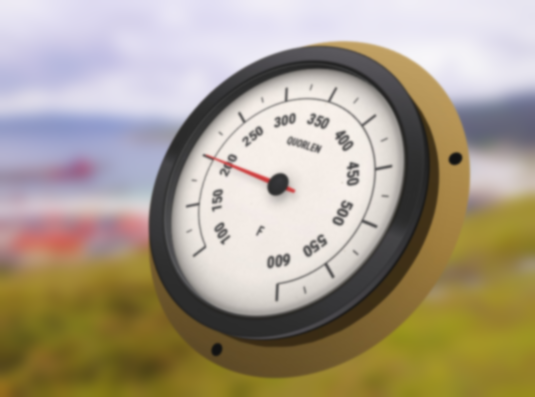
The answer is 200 °F
